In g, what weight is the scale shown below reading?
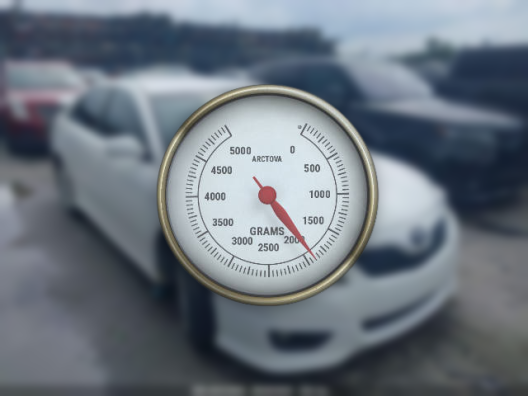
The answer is 1900 g
